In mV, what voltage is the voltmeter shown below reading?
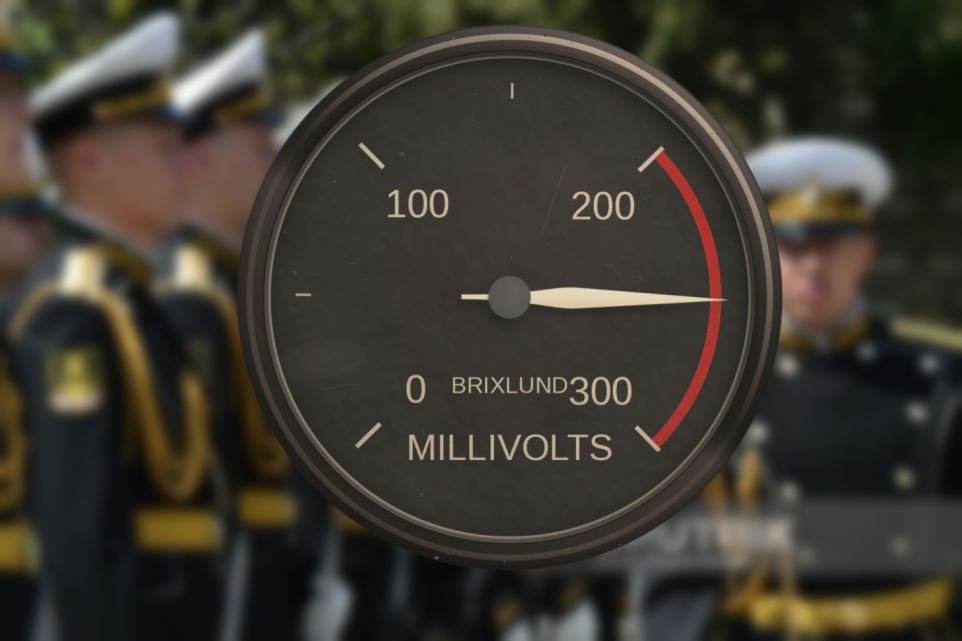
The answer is 250 mV
